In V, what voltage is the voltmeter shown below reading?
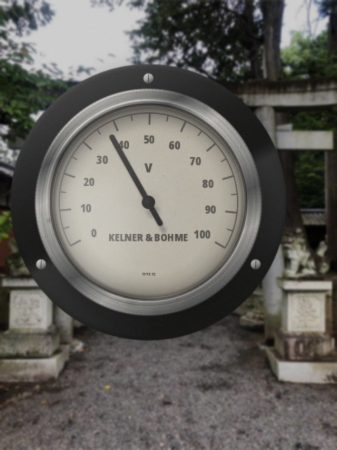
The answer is 37.5 V
